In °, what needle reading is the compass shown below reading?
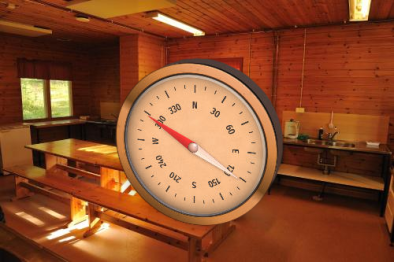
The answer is 300 °
